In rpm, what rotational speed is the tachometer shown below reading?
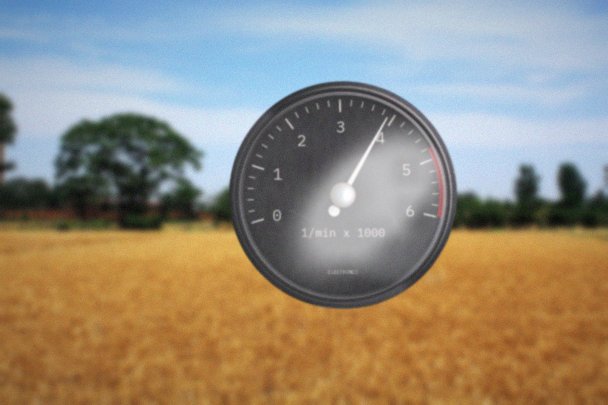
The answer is 3900 rpm
